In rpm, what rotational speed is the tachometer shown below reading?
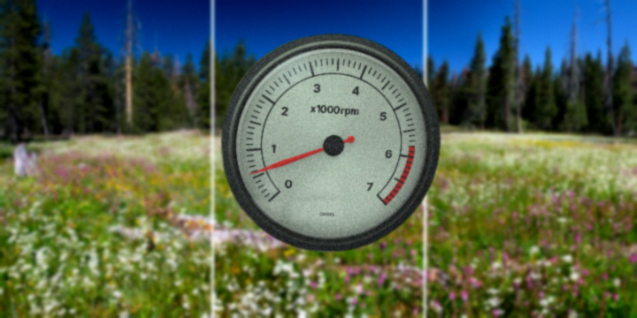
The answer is 600 rpm
